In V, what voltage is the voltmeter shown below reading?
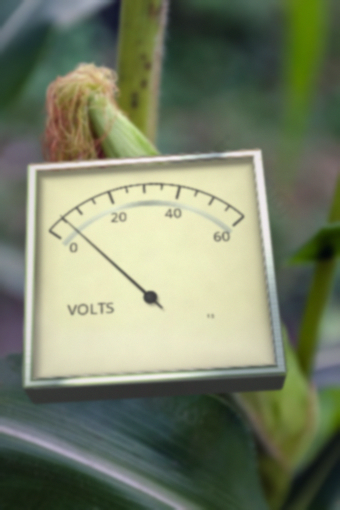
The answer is 5 V
